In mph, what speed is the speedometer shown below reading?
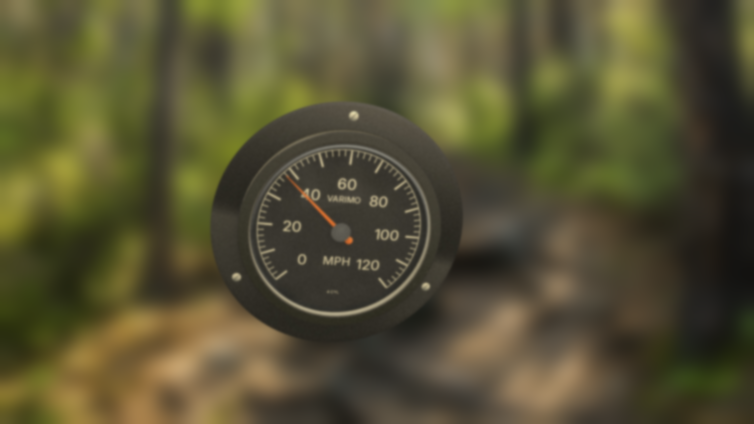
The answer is 38 mph
